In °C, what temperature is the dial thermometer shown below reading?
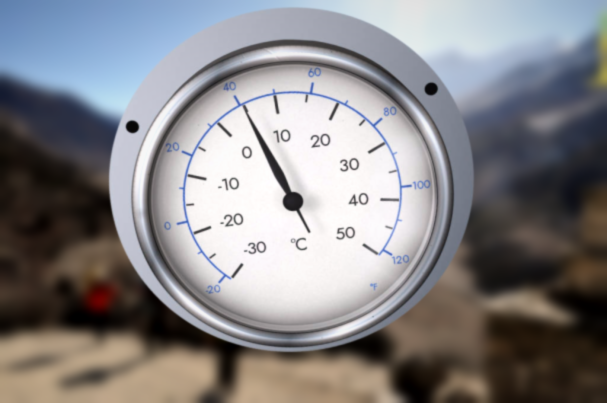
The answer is 5 °C
